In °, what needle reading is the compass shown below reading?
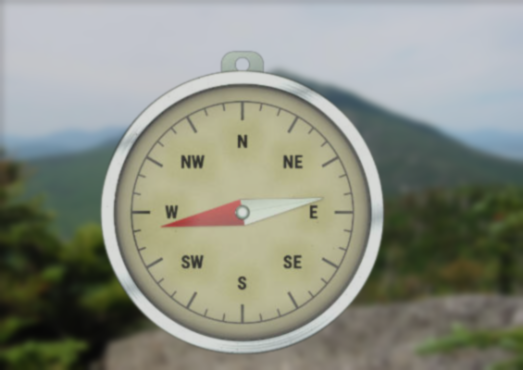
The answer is 260 °
